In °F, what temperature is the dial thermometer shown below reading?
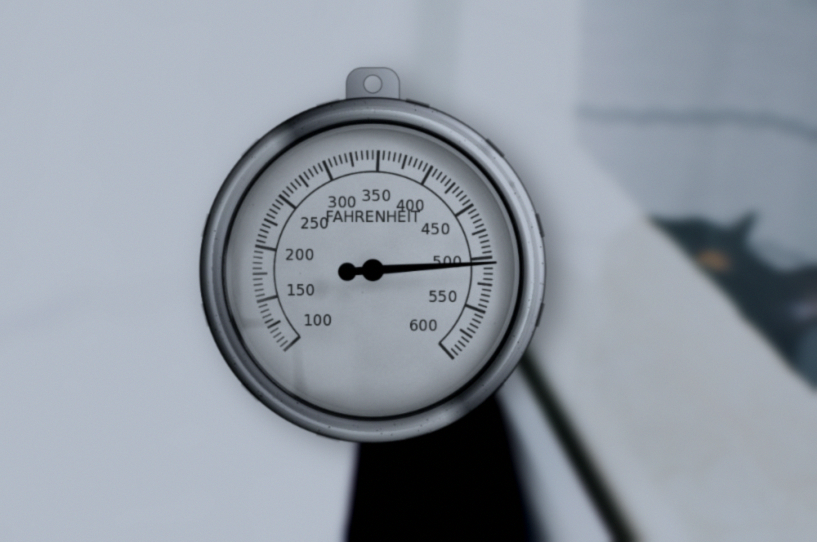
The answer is 505 °F
